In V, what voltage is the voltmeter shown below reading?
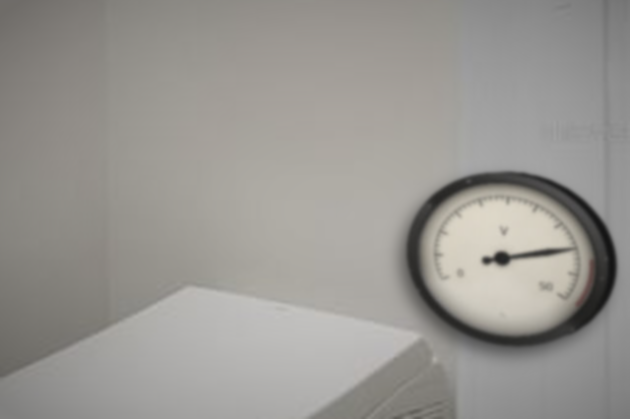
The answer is 40 V
